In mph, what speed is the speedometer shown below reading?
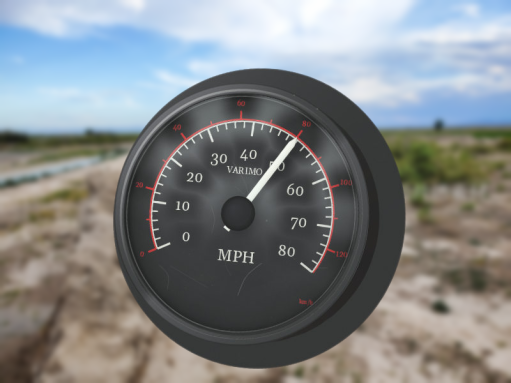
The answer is 50 mph
